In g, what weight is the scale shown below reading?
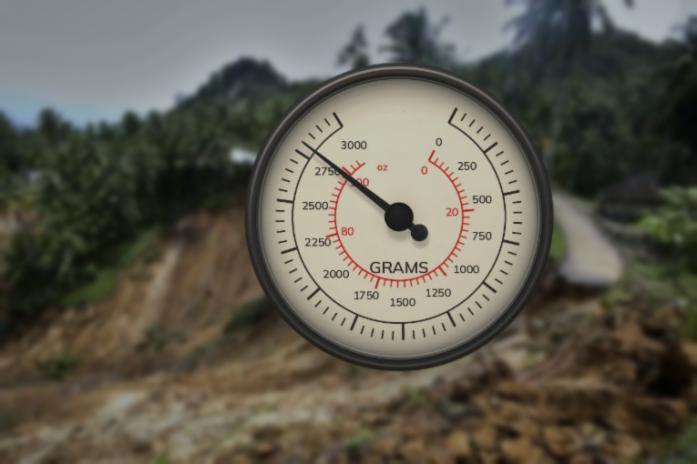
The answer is 2800 g
